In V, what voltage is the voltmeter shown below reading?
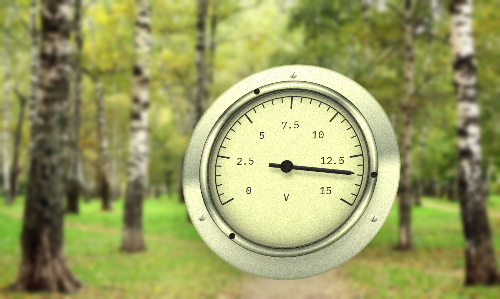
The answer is 13.5 V
